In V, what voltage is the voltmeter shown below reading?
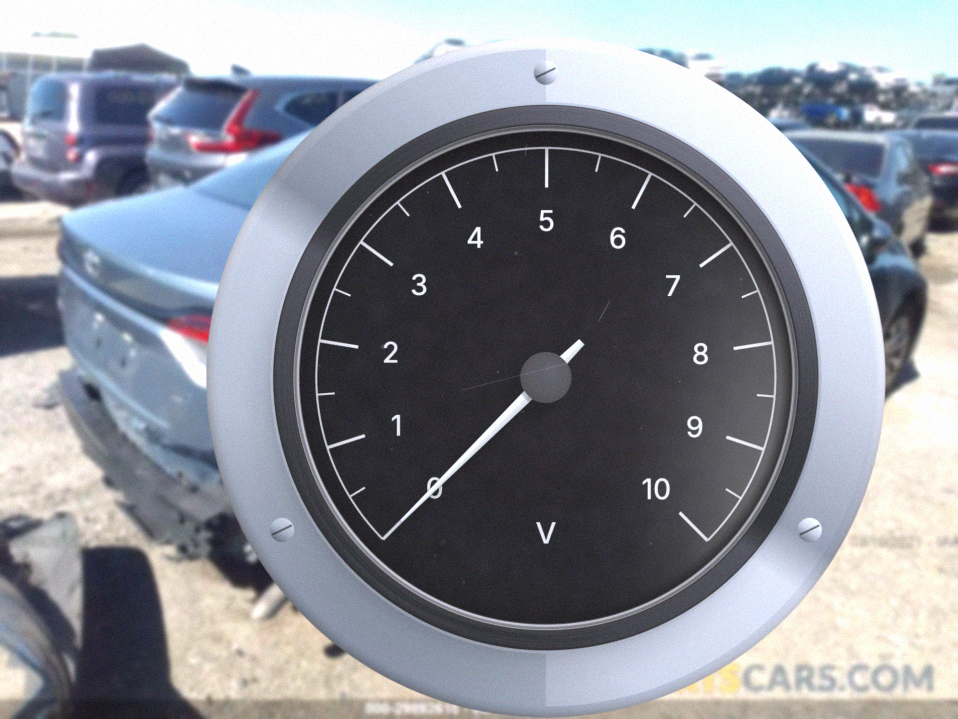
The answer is 0 V
